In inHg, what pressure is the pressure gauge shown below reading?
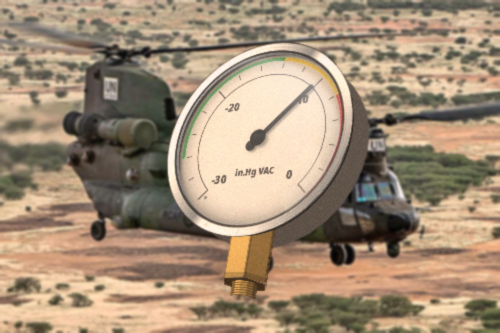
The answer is -10 inHg
